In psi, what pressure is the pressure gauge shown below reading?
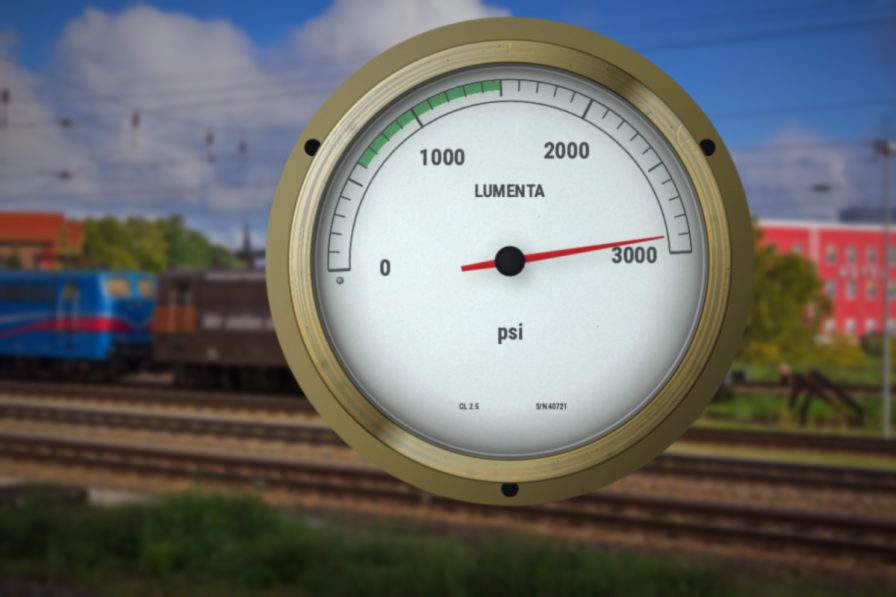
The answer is 2900 psi
